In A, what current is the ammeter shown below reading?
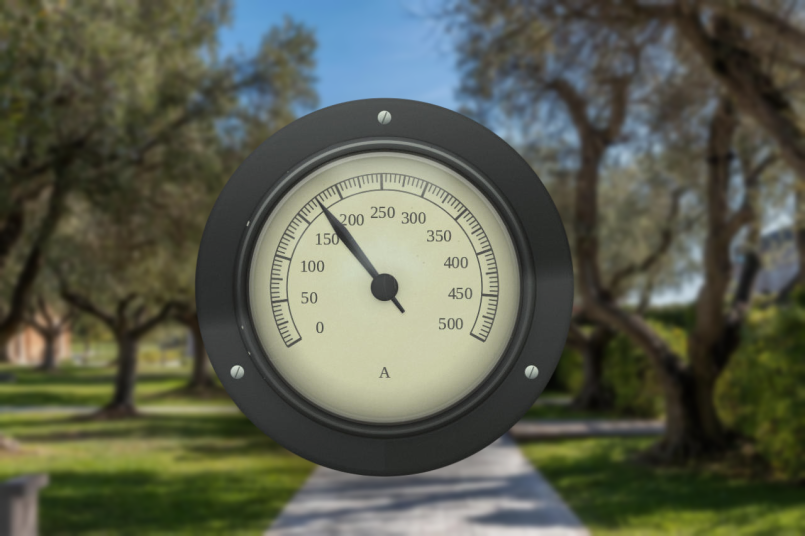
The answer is 175 A
